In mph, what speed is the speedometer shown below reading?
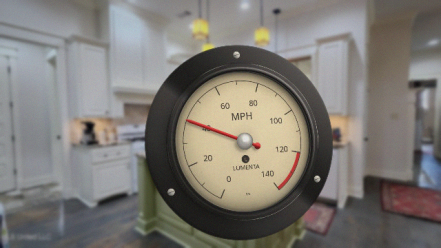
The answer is 40 mph
